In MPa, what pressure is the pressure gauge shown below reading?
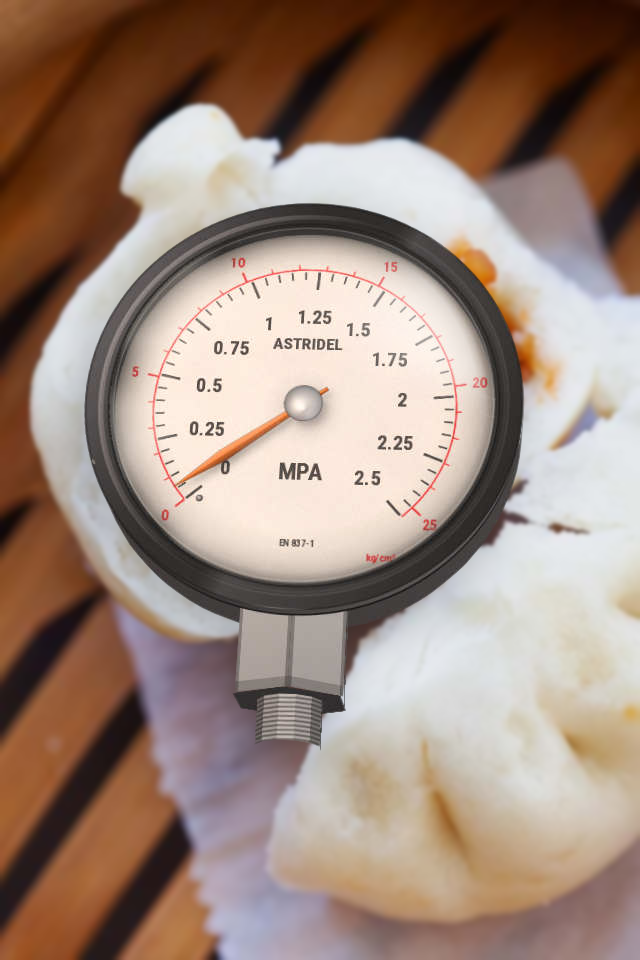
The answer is 0.05 MPa
